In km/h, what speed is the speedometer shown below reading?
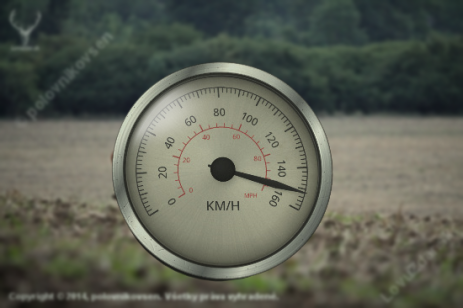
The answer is 152 km/h
